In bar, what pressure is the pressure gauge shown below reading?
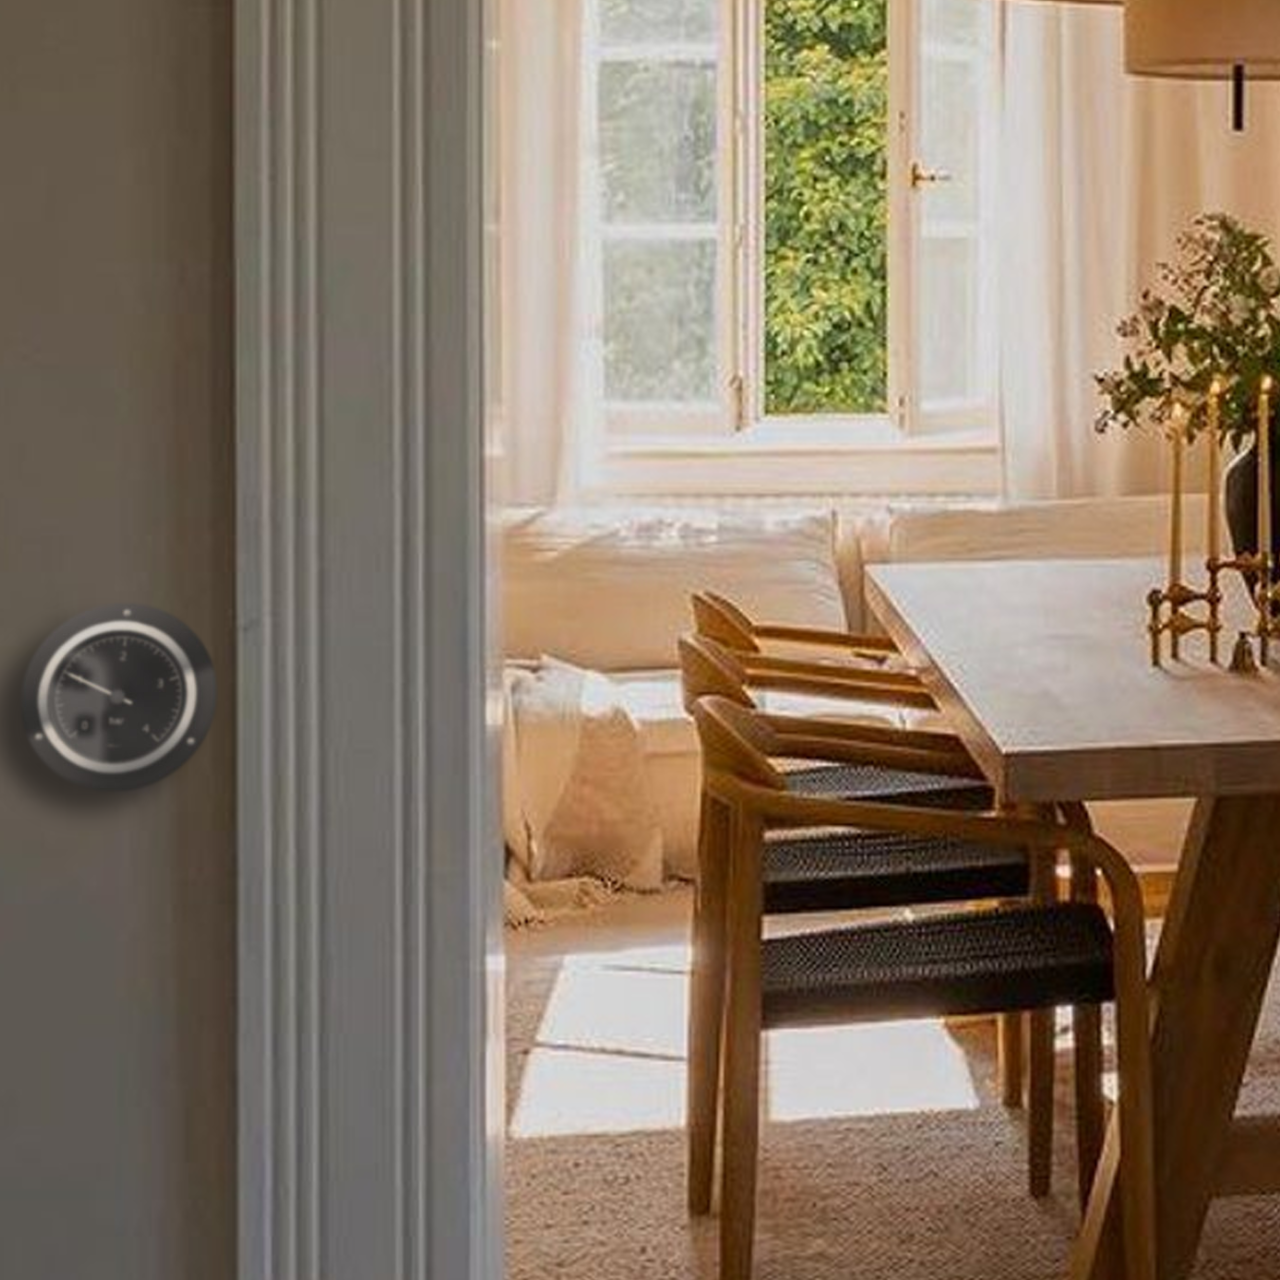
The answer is 1 bar
